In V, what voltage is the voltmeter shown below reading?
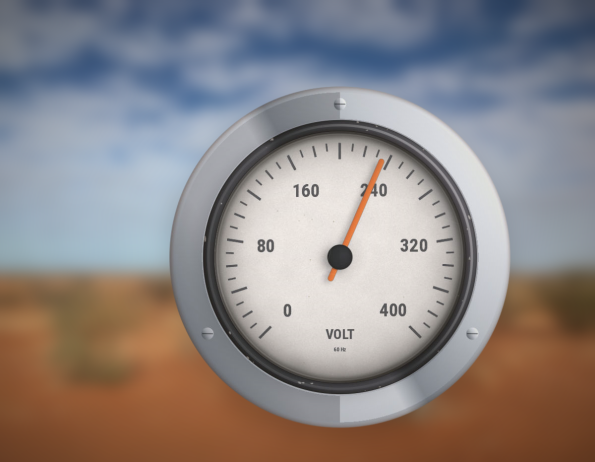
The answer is 235 V
